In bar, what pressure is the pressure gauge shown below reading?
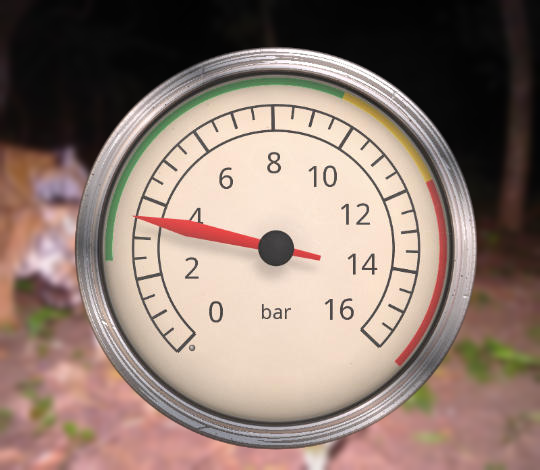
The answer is 3.5 bar
